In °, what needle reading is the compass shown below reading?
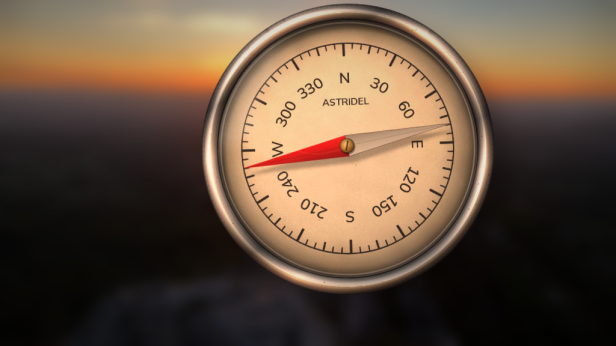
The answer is 260 °
